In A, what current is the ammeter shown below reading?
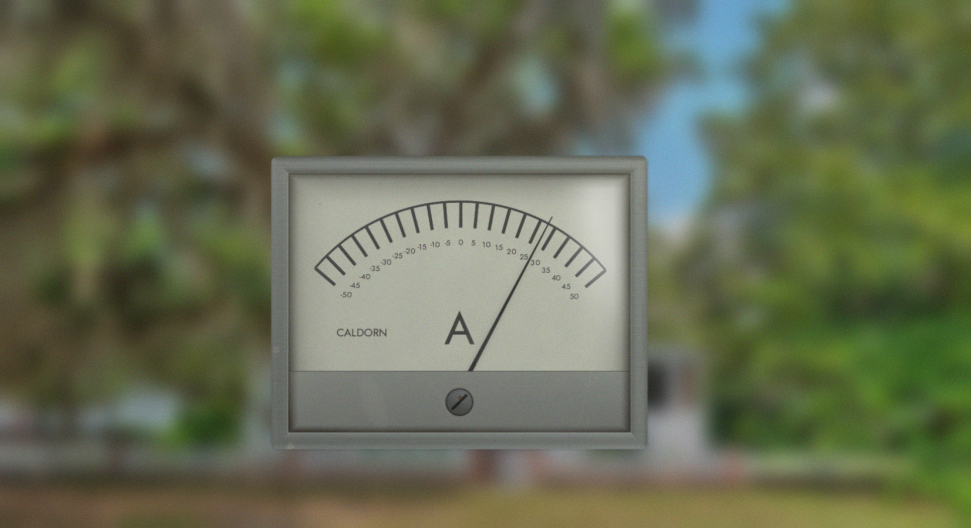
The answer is 27.5 A
